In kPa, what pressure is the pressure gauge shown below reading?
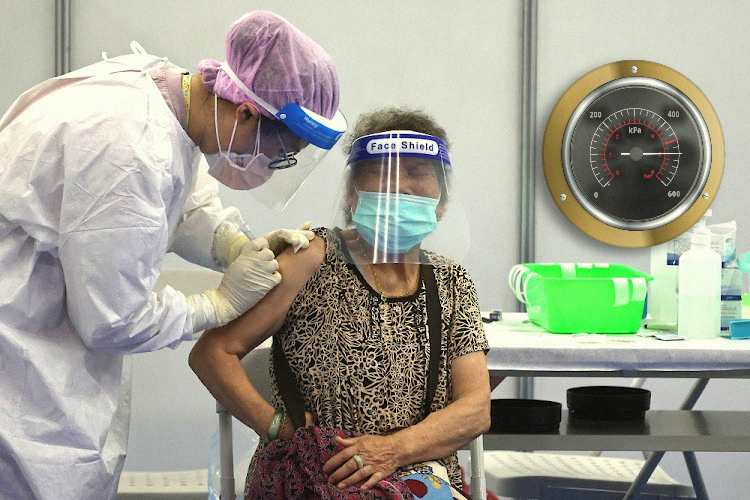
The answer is 500 kPa
